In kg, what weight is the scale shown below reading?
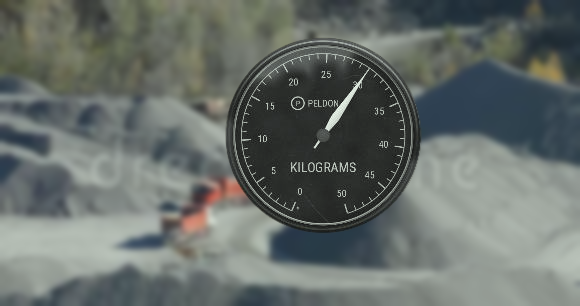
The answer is 30 kg
